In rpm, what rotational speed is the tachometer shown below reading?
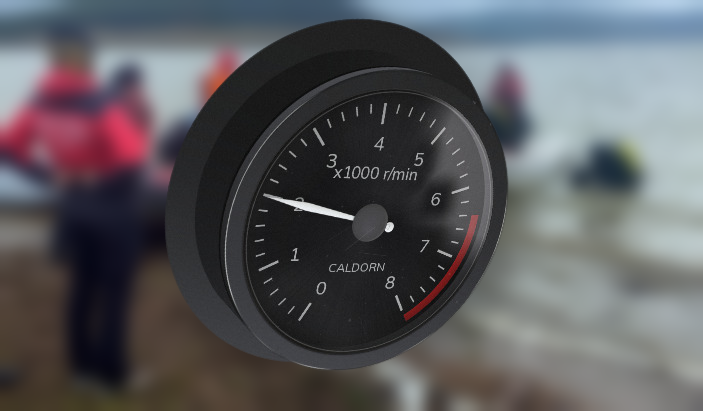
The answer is 2000 rpm
